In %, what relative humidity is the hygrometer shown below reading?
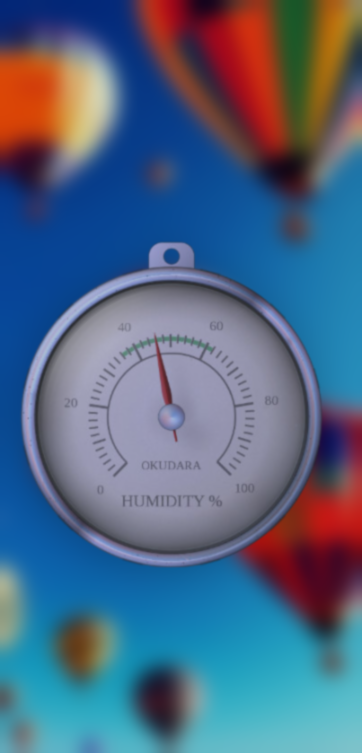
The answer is 46 %
